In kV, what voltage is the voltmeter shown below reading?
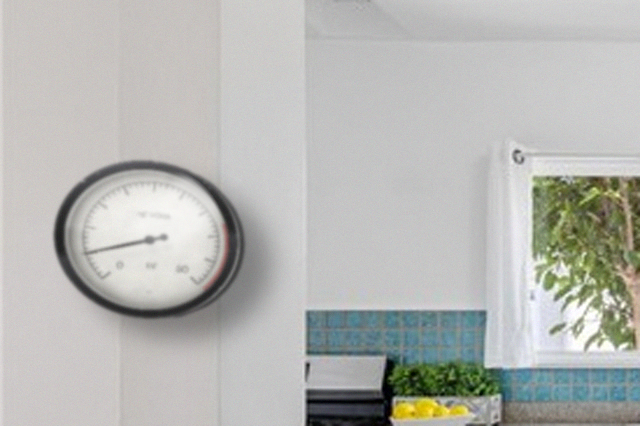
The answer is 5 kV
